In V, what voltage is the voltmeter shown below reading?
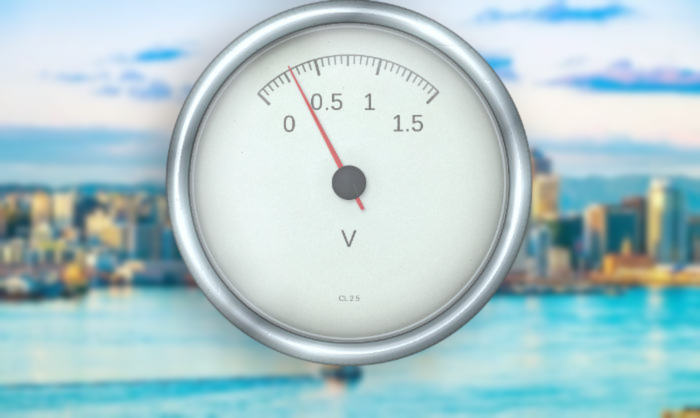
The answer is 0.3 V
